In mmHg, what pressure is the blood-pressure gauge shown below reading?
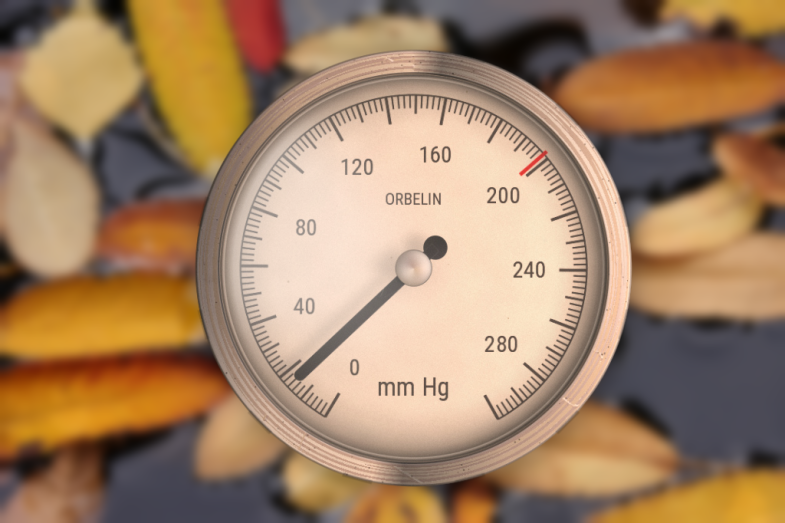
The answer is 16 mmHg
